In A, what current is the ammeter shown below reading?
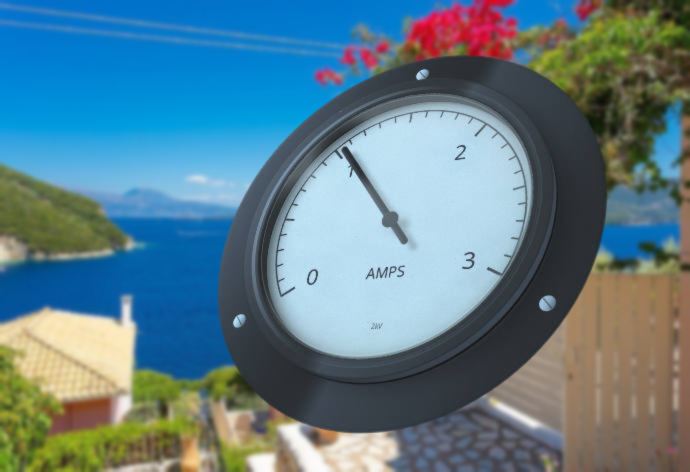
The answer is 1.05 A
